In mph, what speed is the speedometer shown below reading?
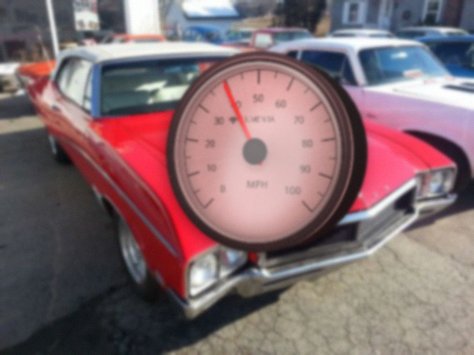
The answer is 40 mph
